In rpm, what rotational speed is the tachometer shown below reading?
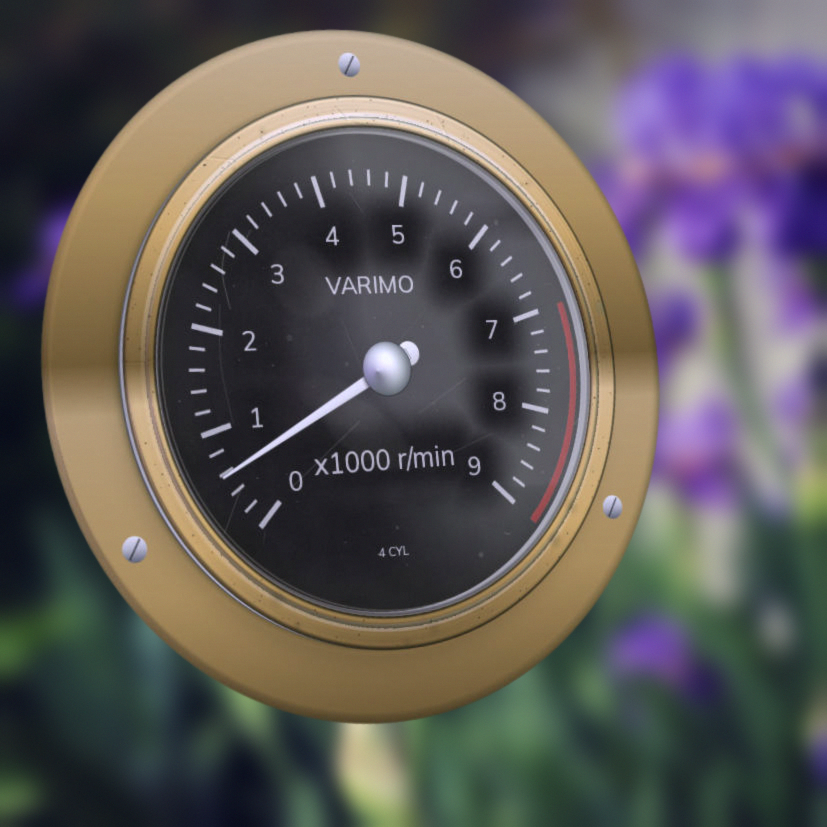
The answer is 600 rpm
